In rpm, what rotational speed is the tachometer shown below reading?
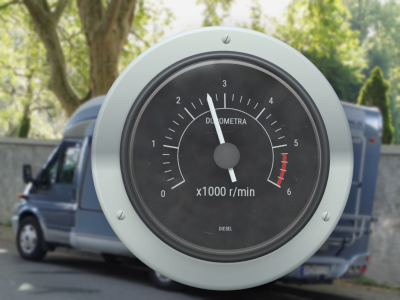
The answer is 2600 rpm
